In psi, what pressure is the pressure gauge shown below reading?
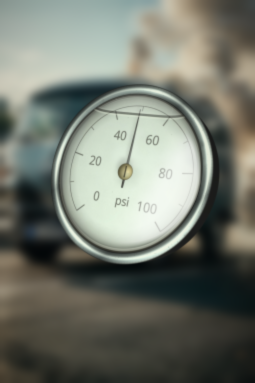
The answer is 50 psi
